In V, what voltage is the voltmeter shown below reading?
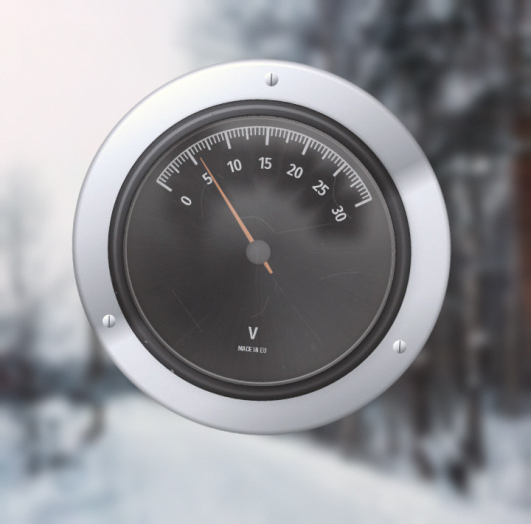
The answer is 6 V
